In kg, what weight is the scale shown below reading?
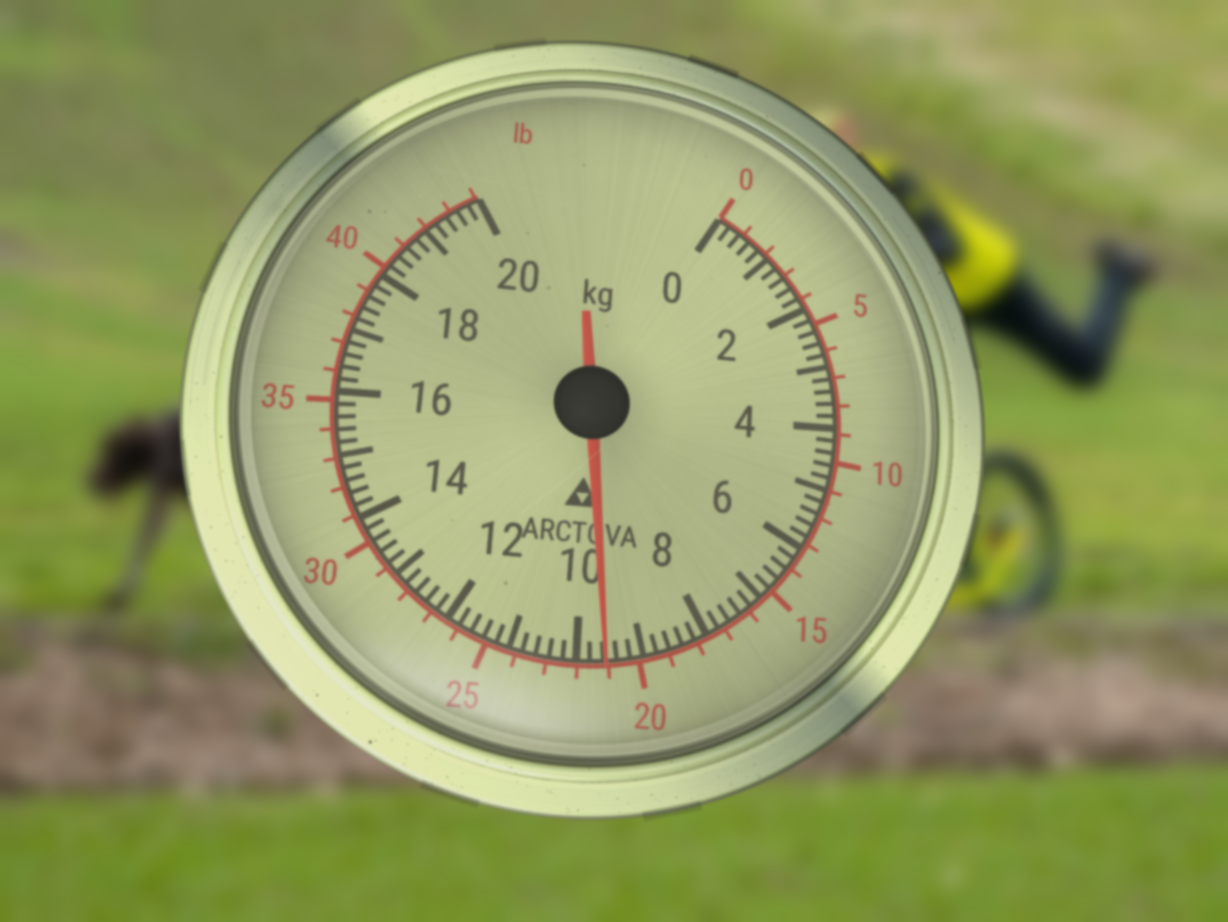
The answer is 9.6 kg
